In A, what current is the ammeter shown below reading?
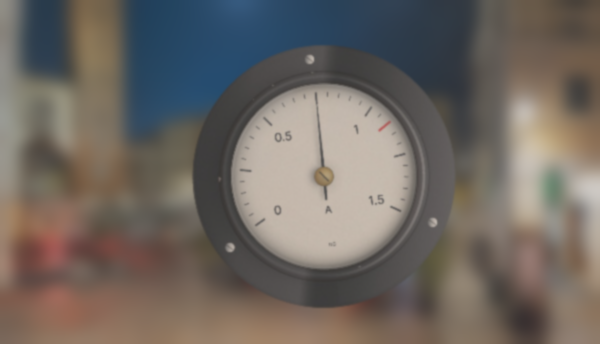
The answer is 0.75 A
